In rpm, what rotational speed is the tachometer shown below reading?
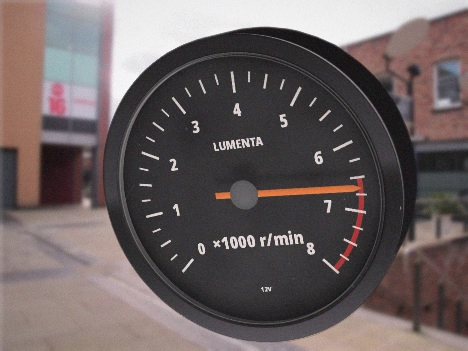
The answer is 6625 rpm
